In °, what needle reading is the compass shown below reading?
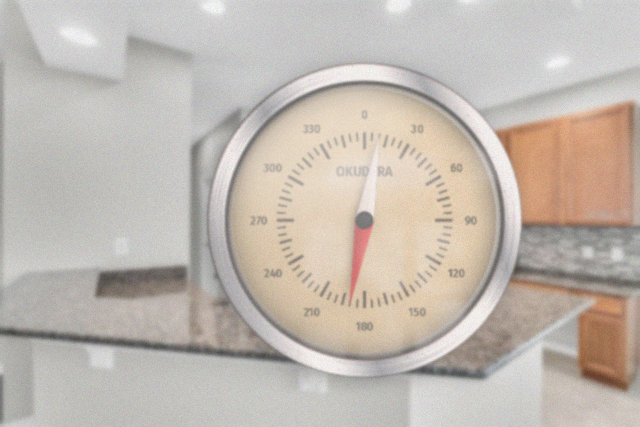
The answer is 190 °
